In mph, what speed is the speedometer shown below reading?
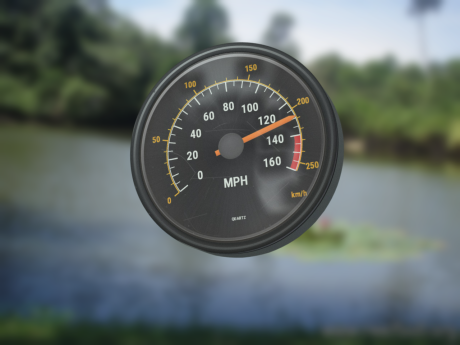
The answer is 130 mph
